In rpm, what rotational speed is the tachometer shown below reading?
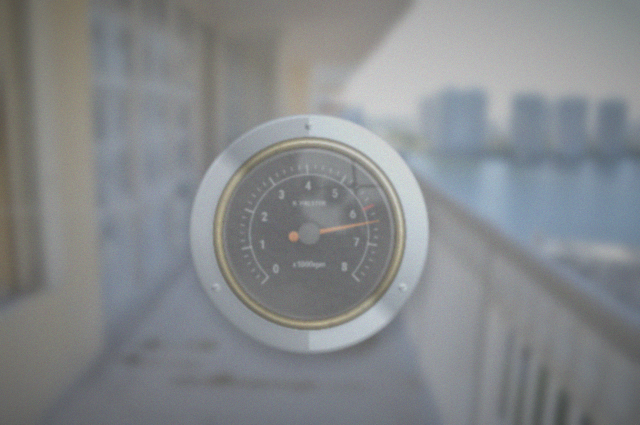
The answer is 6400 rpm
